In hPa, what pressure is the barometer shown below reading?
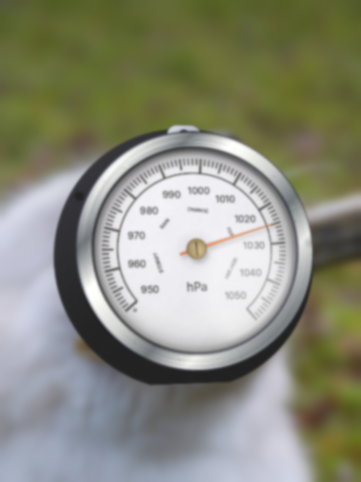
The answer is 1025 hPa
